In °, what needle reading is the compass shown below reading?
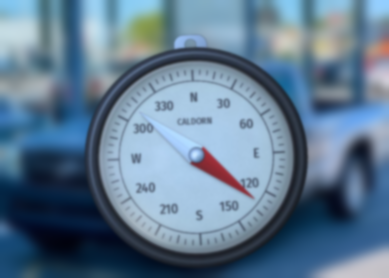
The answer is 130 °
